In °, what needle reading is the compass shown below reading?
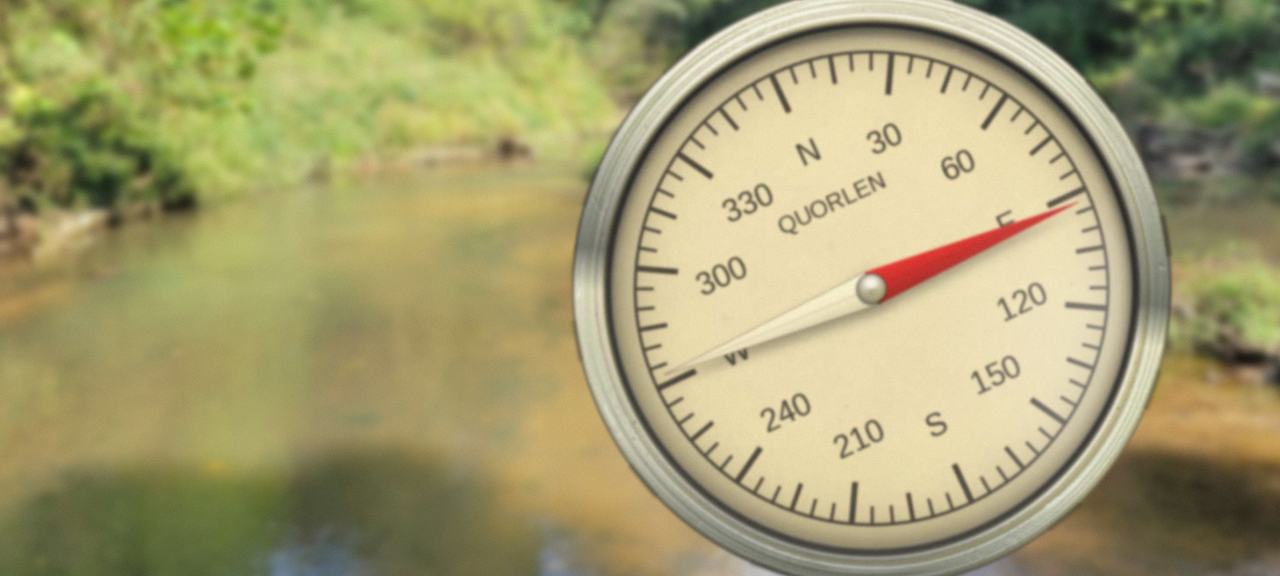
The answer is 92.5 °
